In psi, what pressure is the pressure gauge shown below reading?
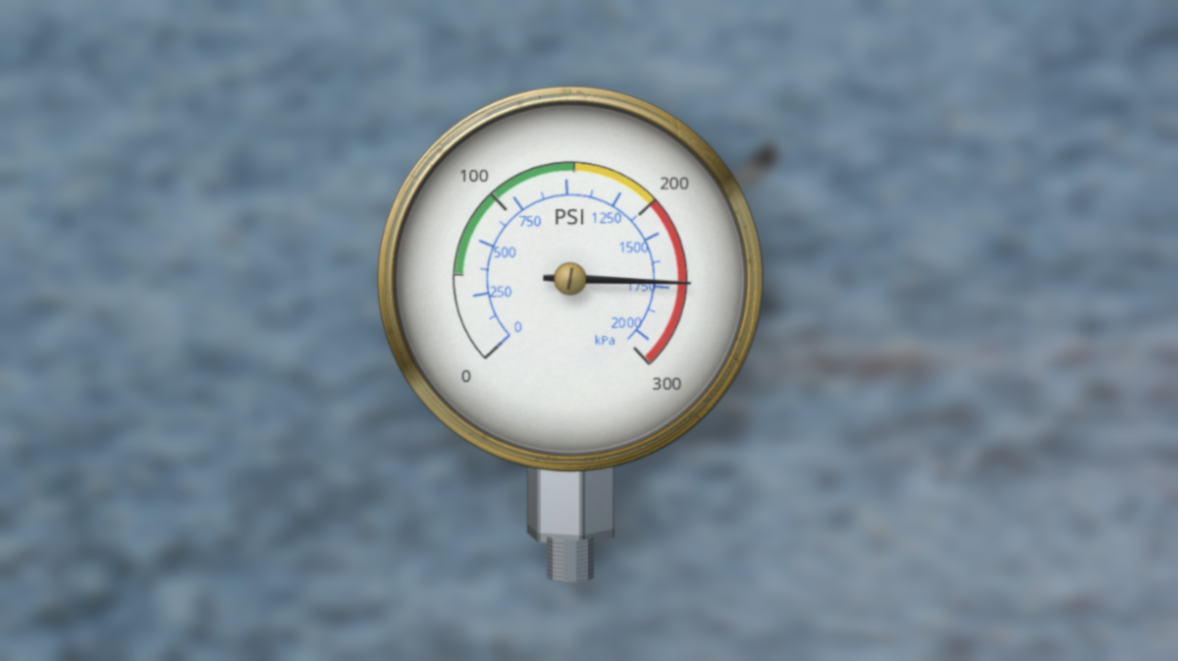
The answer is 250 psi
